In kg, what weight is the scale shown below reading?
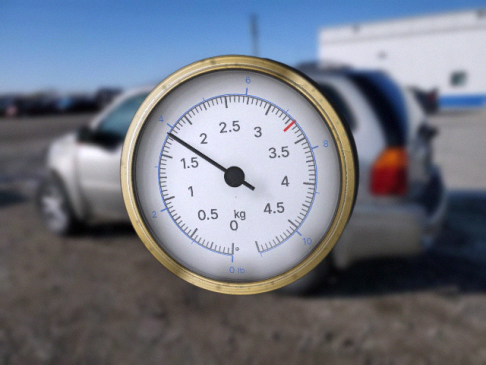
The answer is 1.75 kg
